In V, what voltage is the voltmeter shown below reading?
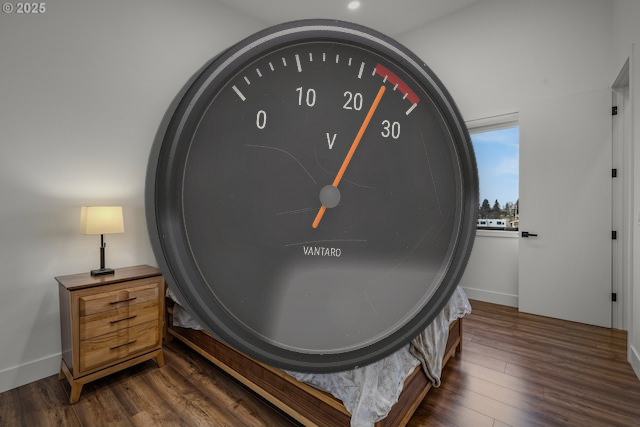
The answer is 24 V
